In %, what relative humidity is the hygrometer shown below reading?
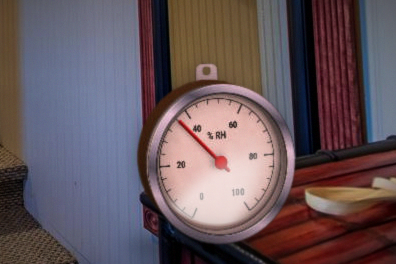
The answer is 36 %
